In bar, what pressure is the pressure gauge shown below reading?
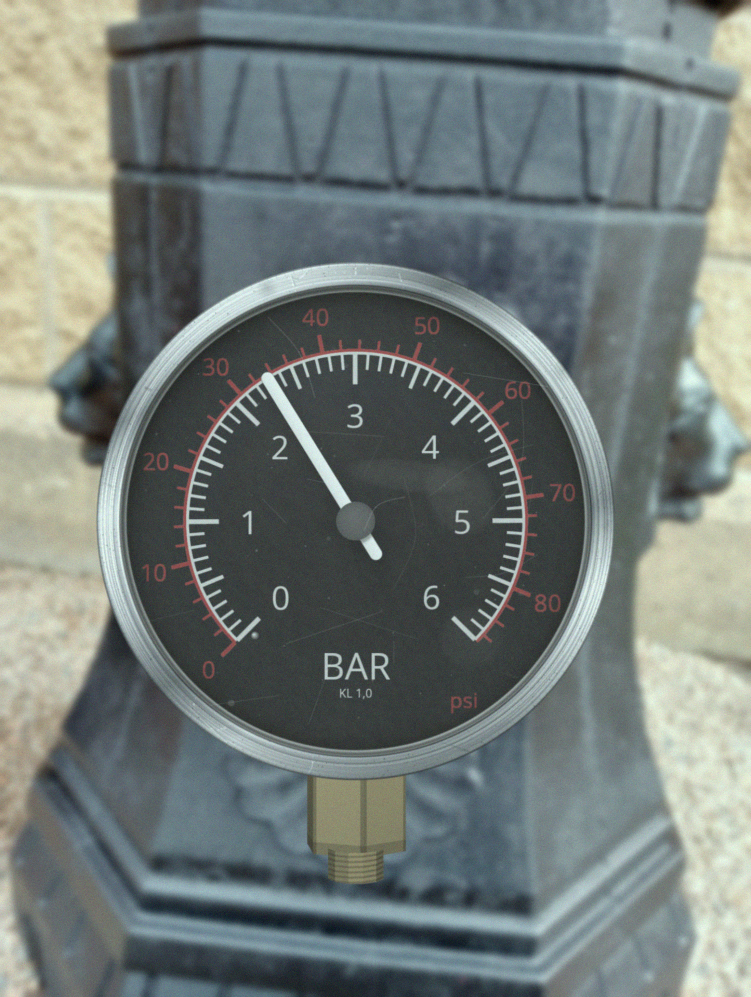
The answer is 2.3 bar
